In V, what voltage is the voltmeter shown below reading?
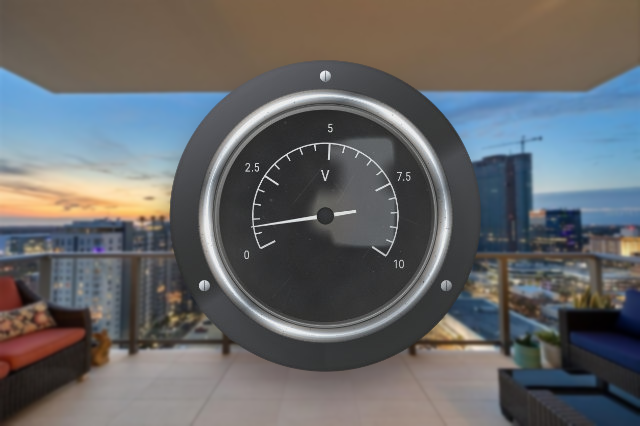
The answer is 0.75 V
